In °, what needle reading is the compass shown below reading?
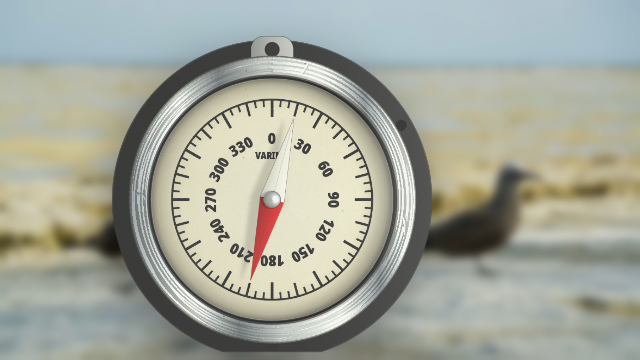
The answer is 195 °
